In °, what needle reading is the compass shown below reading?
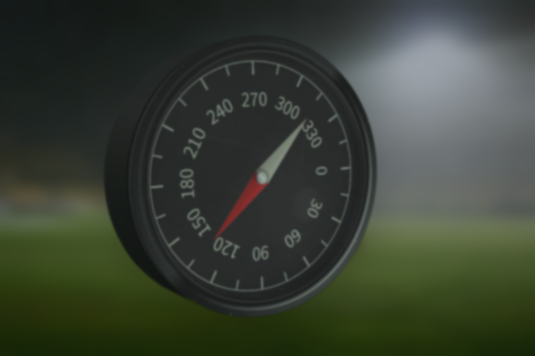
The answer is 135 °
